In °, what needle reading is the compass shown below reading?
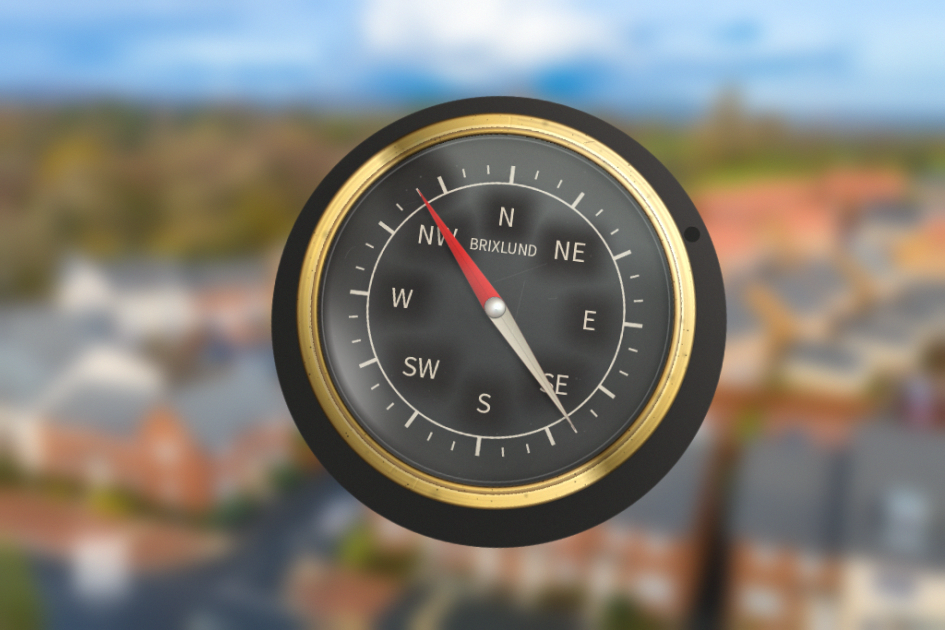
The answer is 320 °
